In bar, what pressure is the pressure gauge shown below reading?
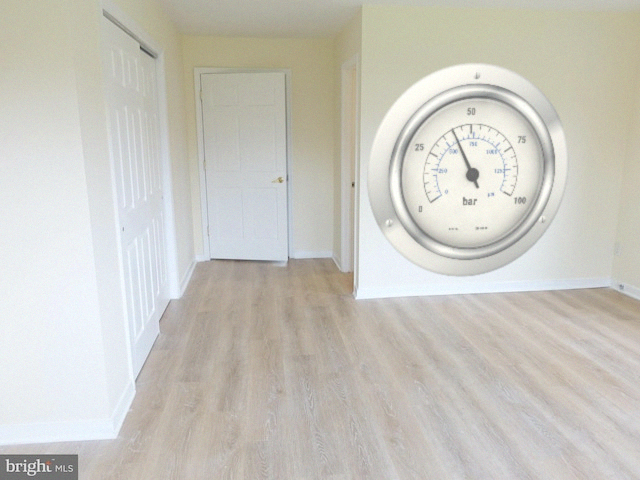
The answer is 40 bar
